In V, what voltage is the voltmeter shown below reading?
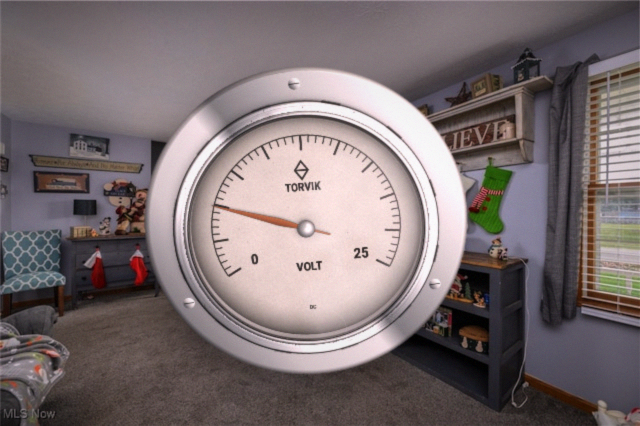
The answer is 5 V
